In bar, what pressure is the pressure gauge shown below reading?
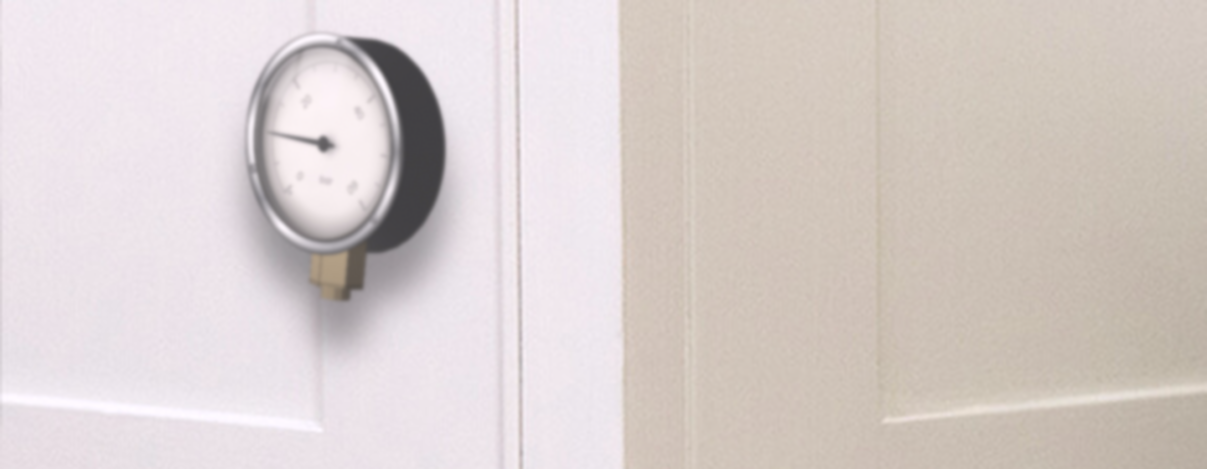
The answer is 10 bar
